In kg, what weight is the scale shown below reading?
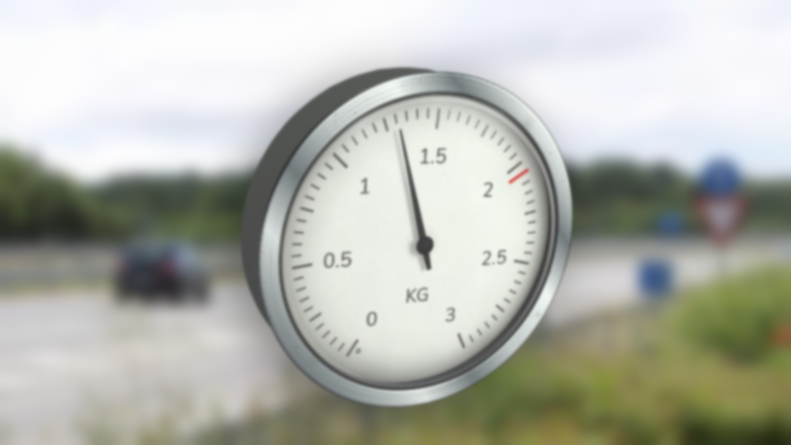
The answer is 1.3 kg
